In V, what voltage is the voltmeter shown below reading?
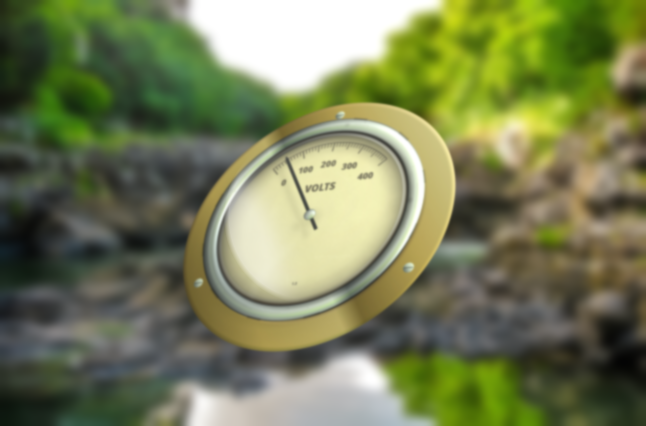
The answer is 50 V
